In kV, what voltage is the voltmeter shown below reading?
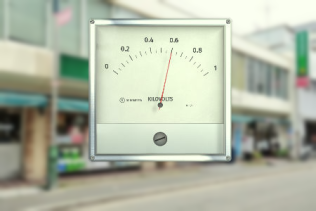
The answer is 0.6 kV
